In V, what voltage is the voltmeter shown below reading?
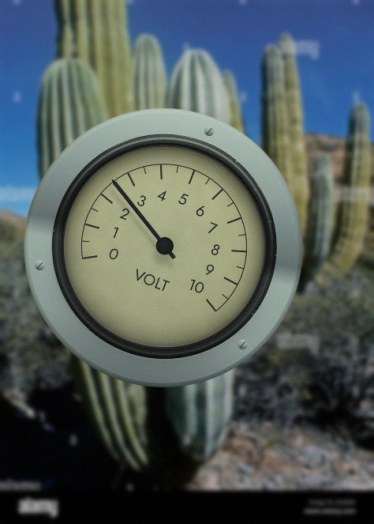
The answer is 2.5 V
